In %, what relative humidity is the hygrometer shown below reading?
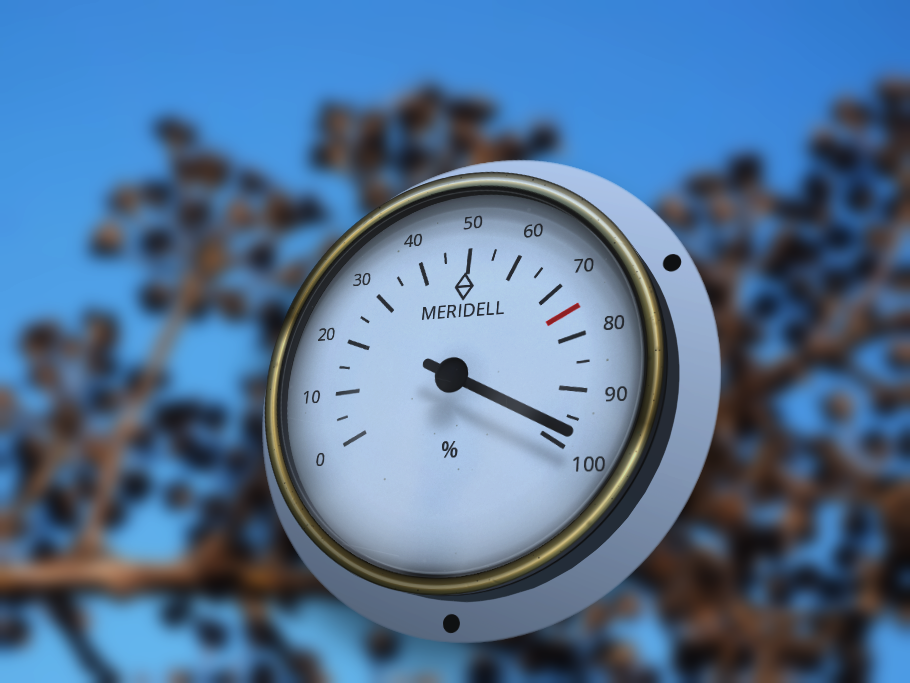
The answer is 97.5 %
